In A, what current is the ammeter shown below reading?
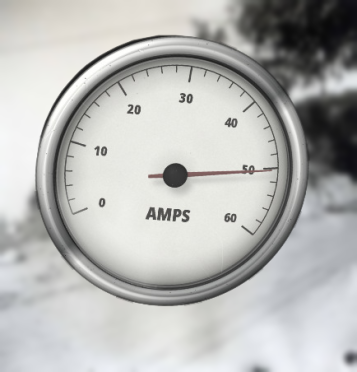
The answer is 50 A
